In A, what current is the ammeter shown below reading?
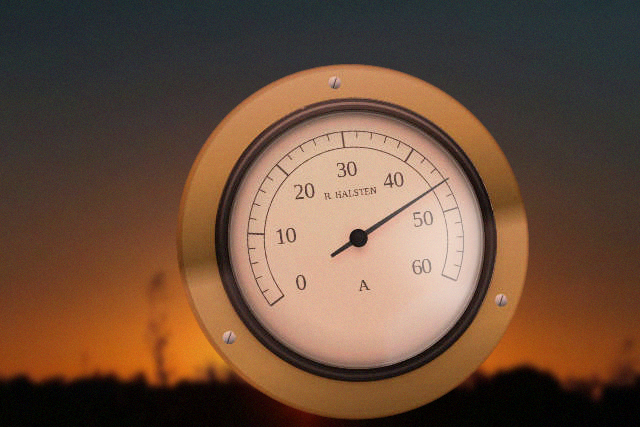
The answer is 46 A
